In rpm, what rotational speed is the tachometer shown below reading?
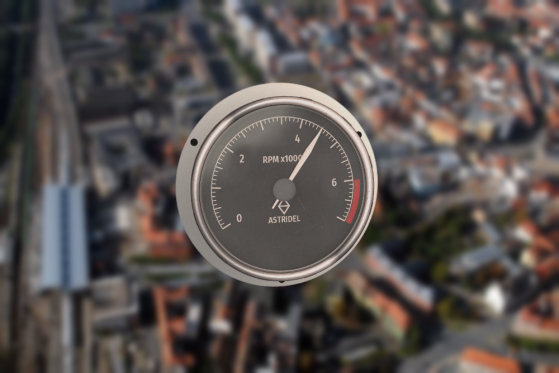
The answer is 4500 rpm
